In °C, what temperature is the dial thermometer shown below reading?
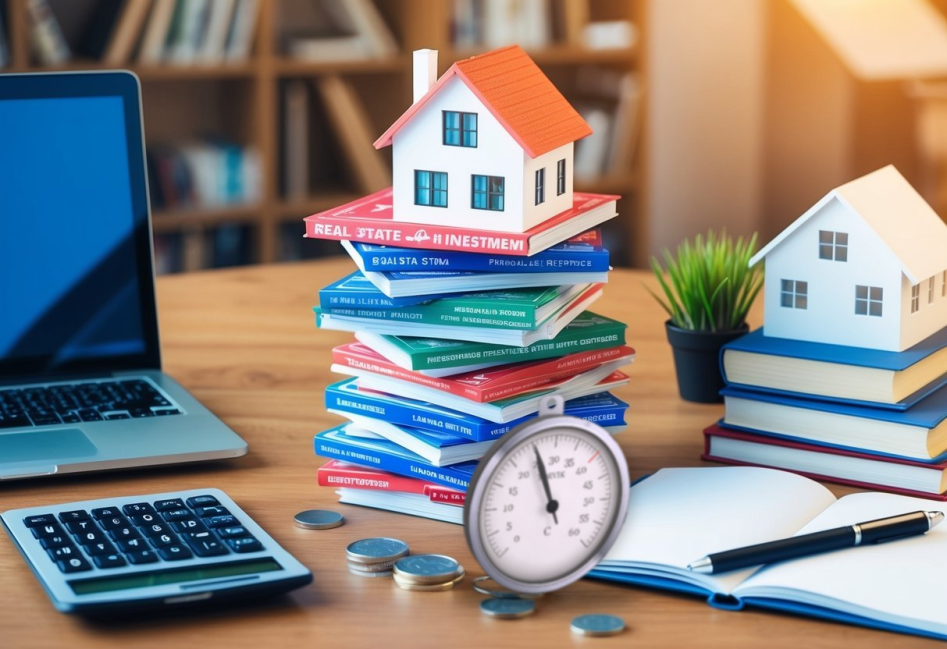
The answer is 25 °C
